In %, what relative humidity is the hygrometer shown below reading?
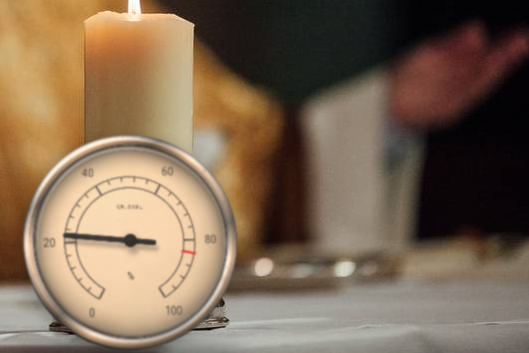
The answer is 22 %
